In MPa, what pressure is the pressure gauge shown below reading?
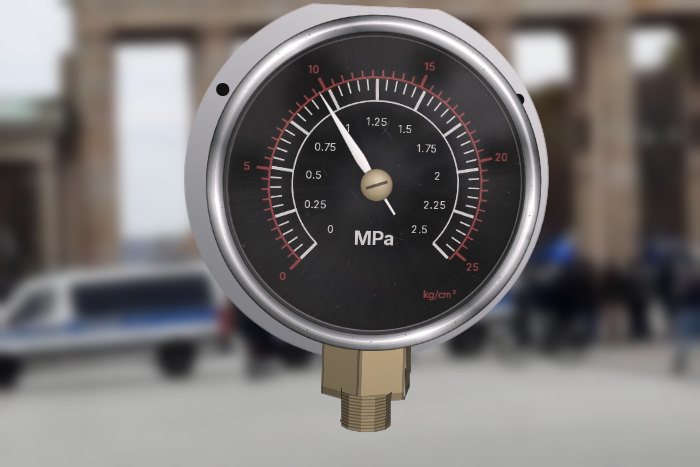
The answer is 0.95 MPa
